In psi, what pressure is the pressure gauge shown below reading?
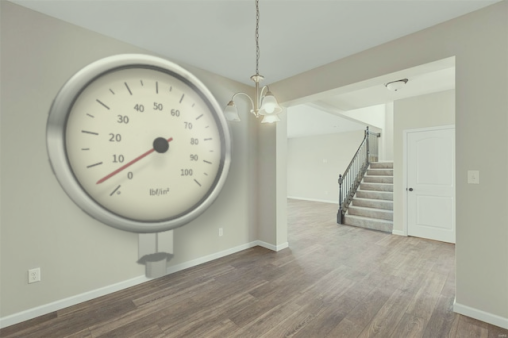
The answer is 5 psi
